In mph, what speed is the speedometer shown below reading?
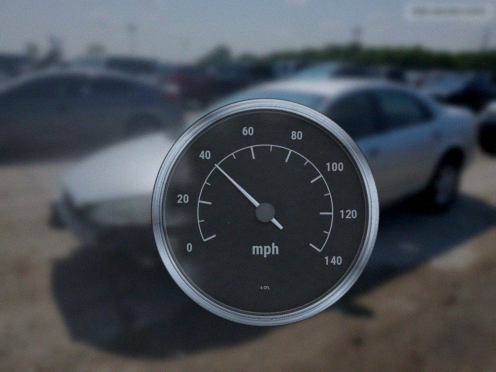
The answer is 40 mph
